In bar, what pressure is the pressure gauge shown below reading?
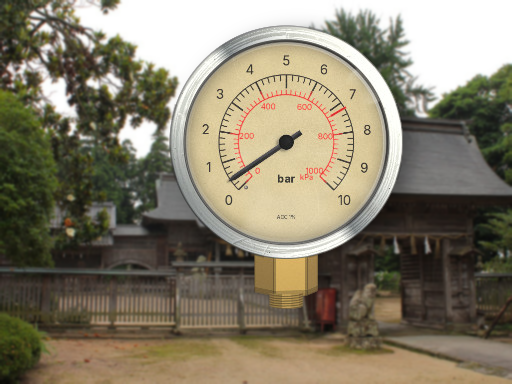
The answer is 0.4 bar
